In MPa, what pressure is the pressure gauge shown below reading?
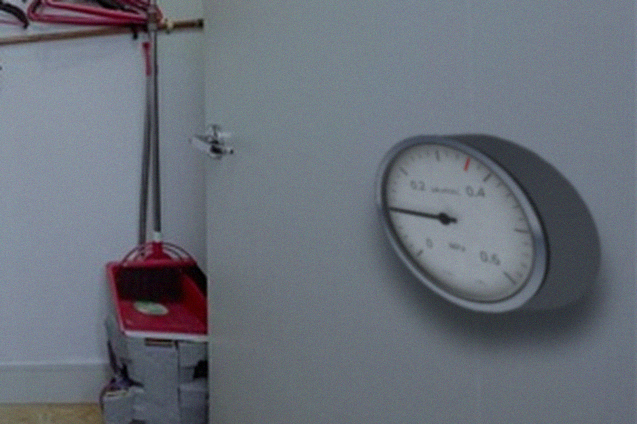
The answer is 0.1 MPa
